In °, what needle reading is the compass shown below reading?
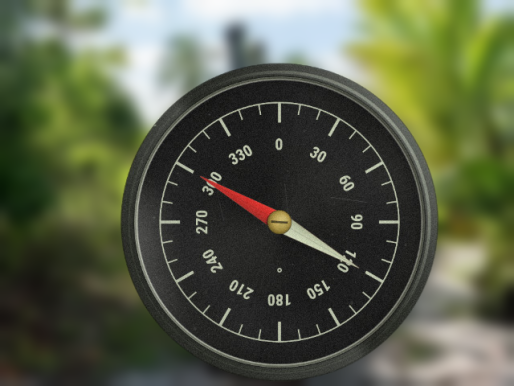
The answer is 300 °
